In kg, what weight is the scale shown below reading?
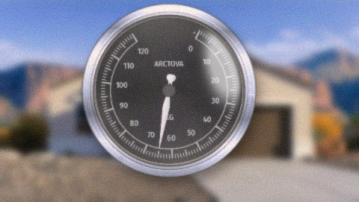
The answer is 65 kg
